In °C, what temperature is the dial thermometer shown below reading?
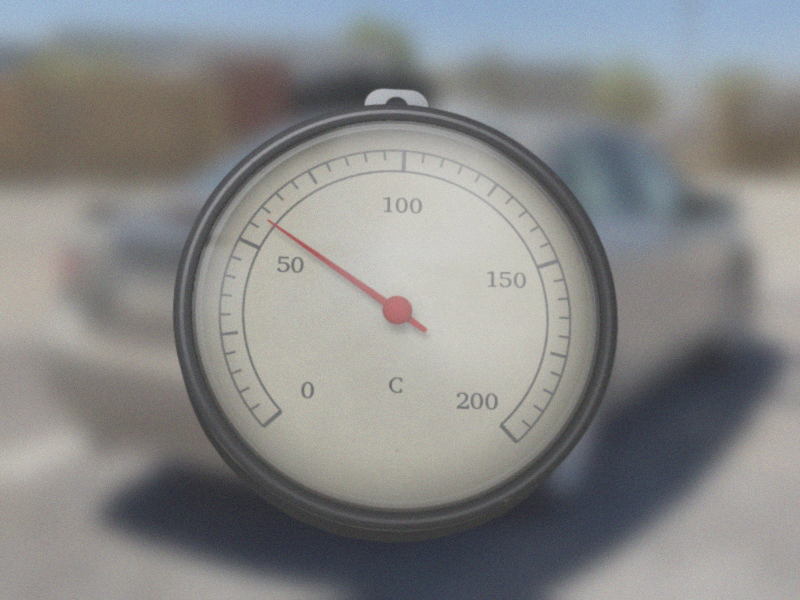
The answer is 57.5 °C
